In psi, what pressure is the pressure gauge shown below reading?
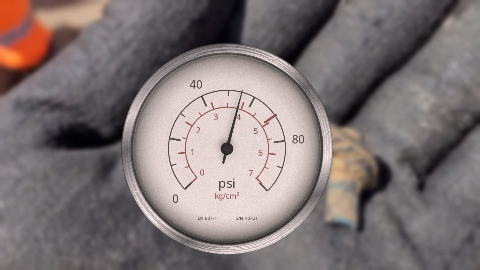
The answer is 55 psi
